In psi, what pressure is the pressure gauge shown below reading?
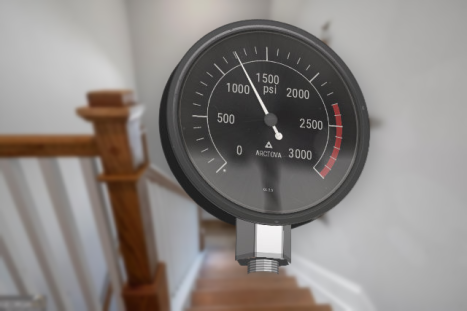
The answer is 1200 psi
